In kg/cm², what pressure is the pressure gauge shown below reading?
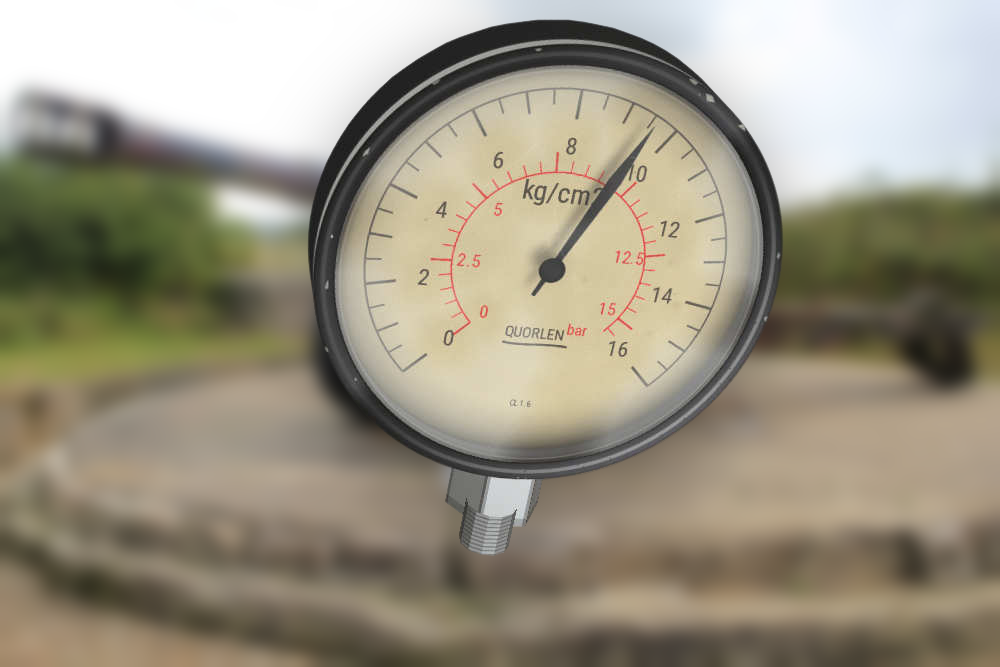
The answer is 9.5 kg/cm²
